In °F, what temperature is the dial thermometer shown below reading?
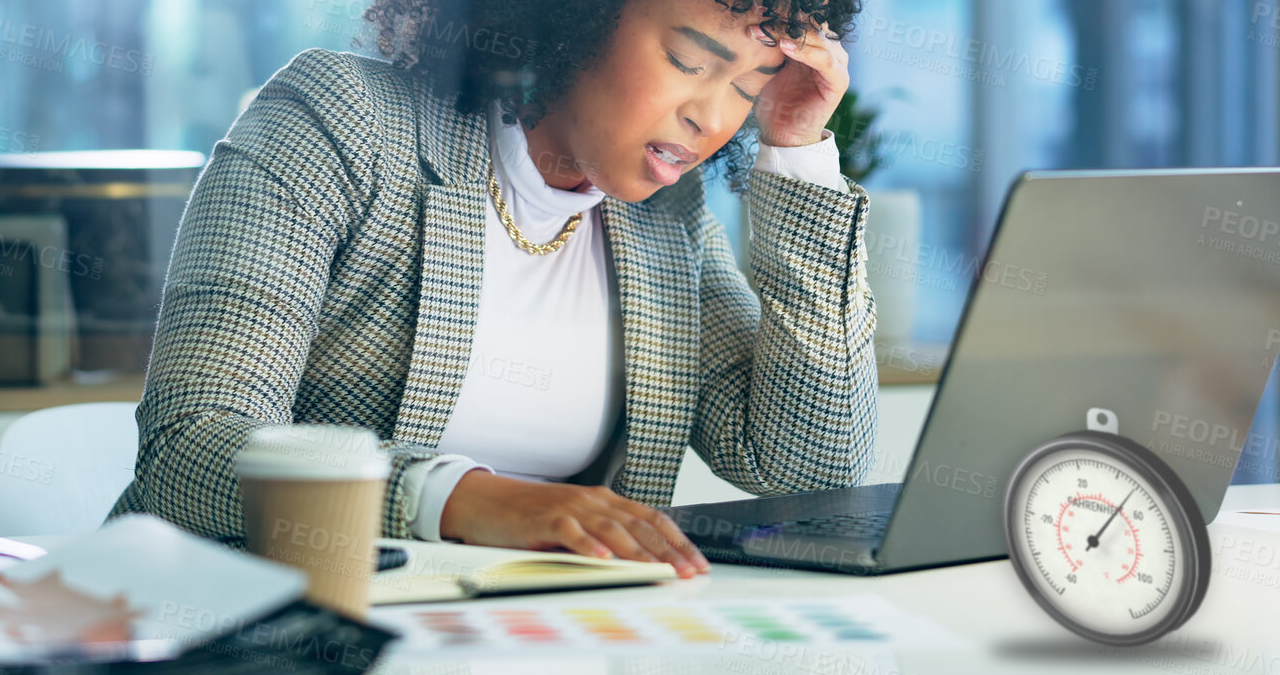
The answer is 50 °F
